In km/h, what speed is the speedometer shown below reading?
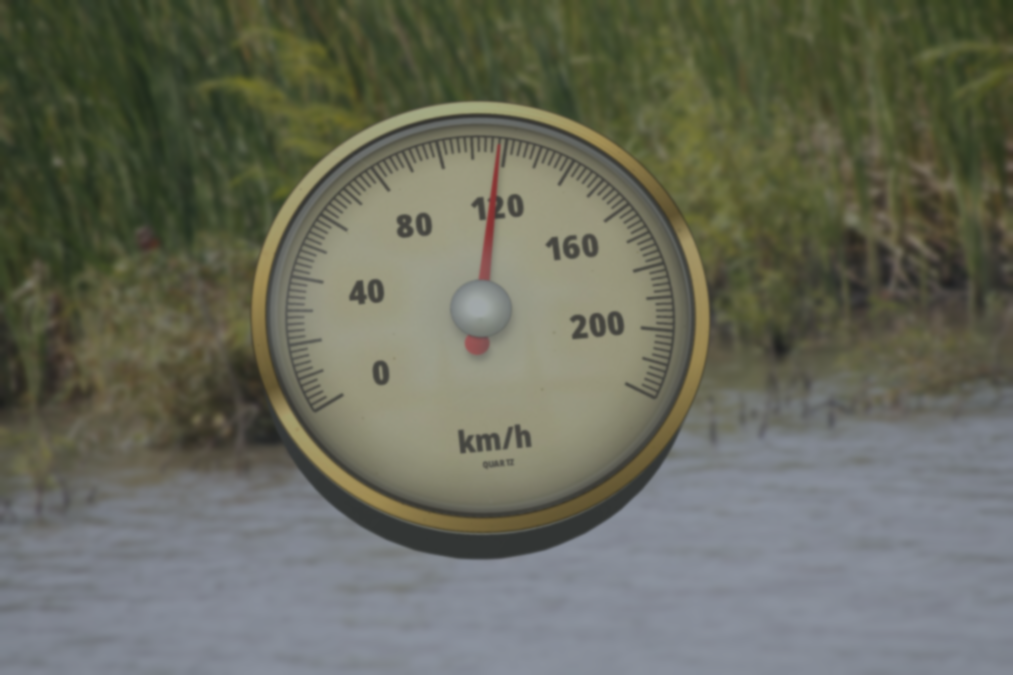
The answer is 118 km/h
